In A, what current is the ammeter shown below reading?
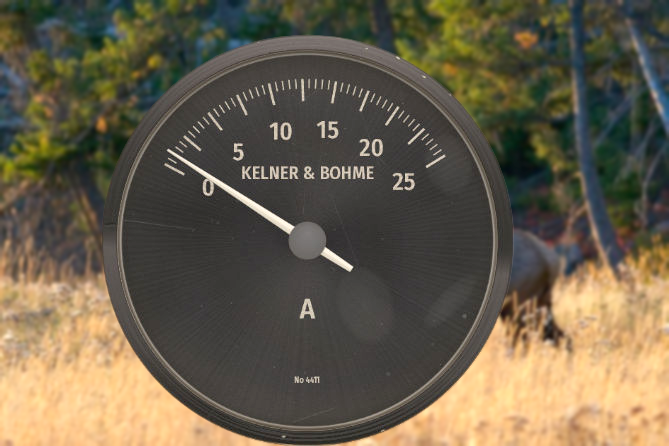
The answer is 1 A
